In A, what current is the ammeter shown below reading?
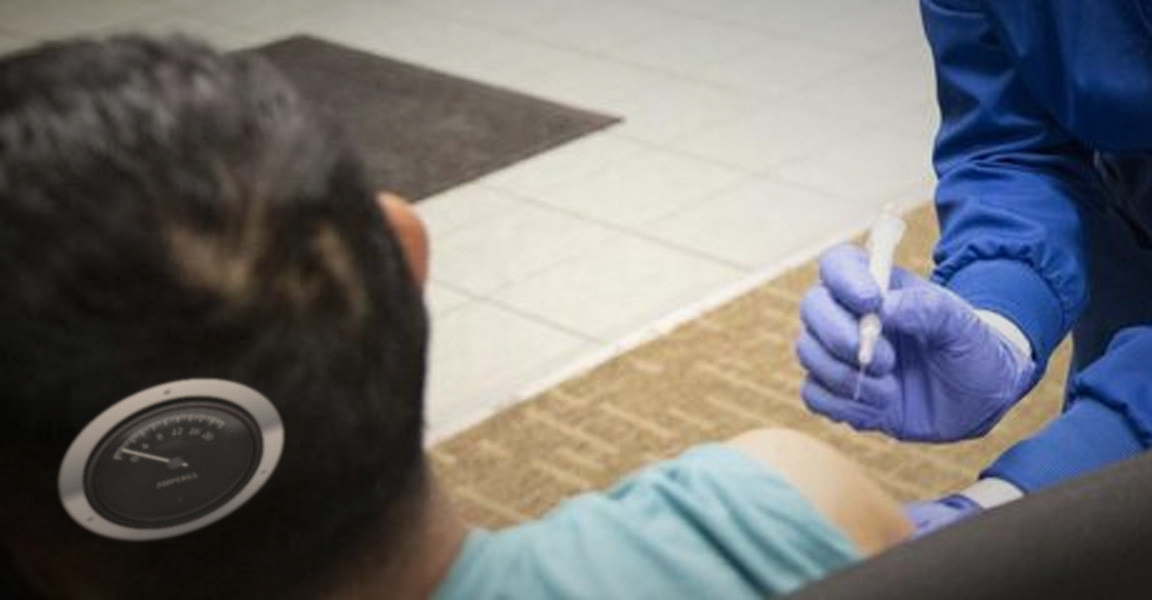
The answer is 2 A
